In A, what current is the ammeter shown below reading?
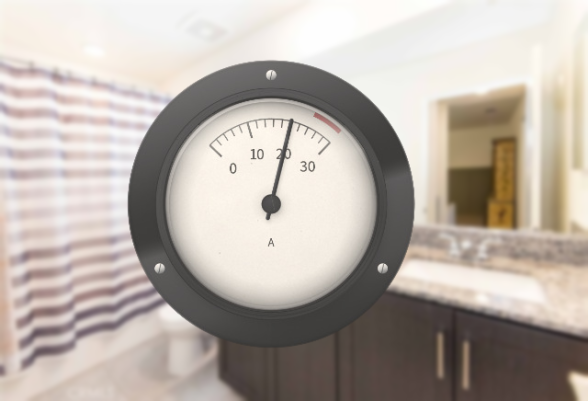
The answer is 20 A
